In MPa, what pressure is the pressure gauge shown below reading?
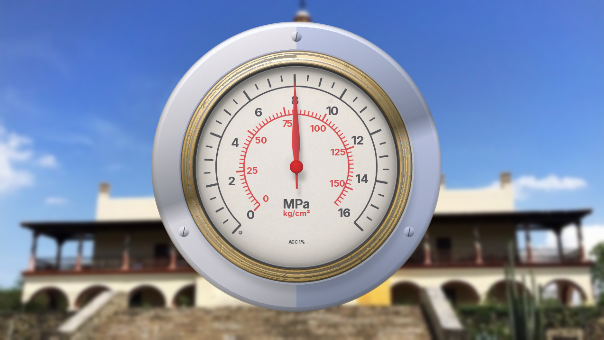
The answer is 8 MPa
